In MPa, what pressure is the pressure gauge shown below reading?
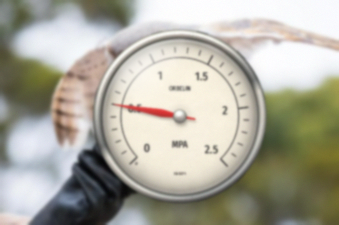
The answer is 0.5 MPa
